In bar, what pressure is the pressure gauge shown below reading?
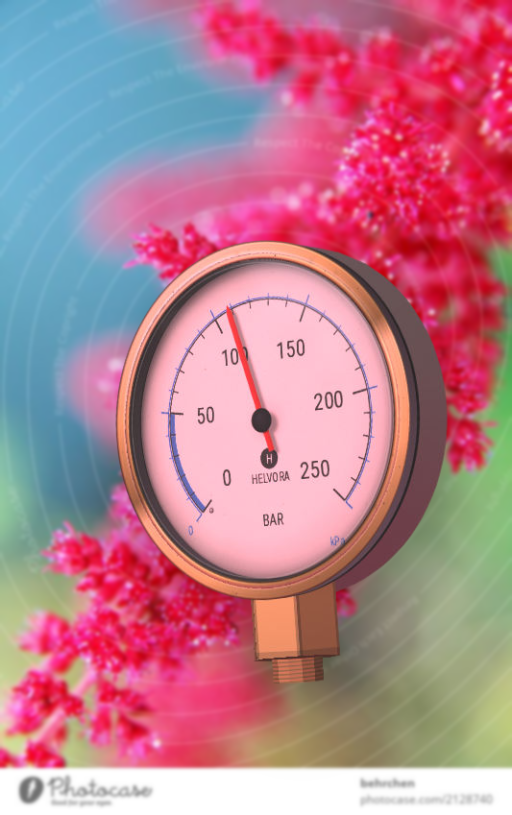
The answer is 110 bar
